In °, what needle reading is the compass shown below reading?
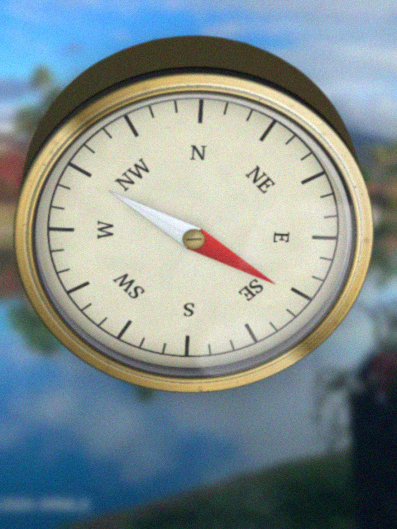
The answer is 120 °
